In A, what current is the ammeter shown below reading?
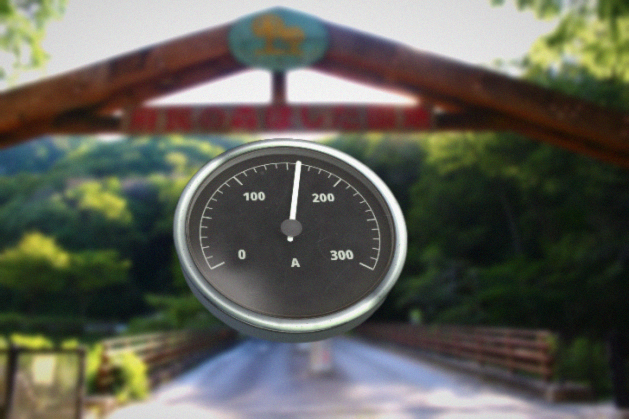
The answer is 160 A
